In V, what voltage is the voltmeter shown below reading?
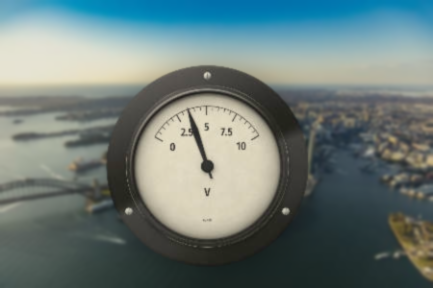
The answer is 3.5 V
